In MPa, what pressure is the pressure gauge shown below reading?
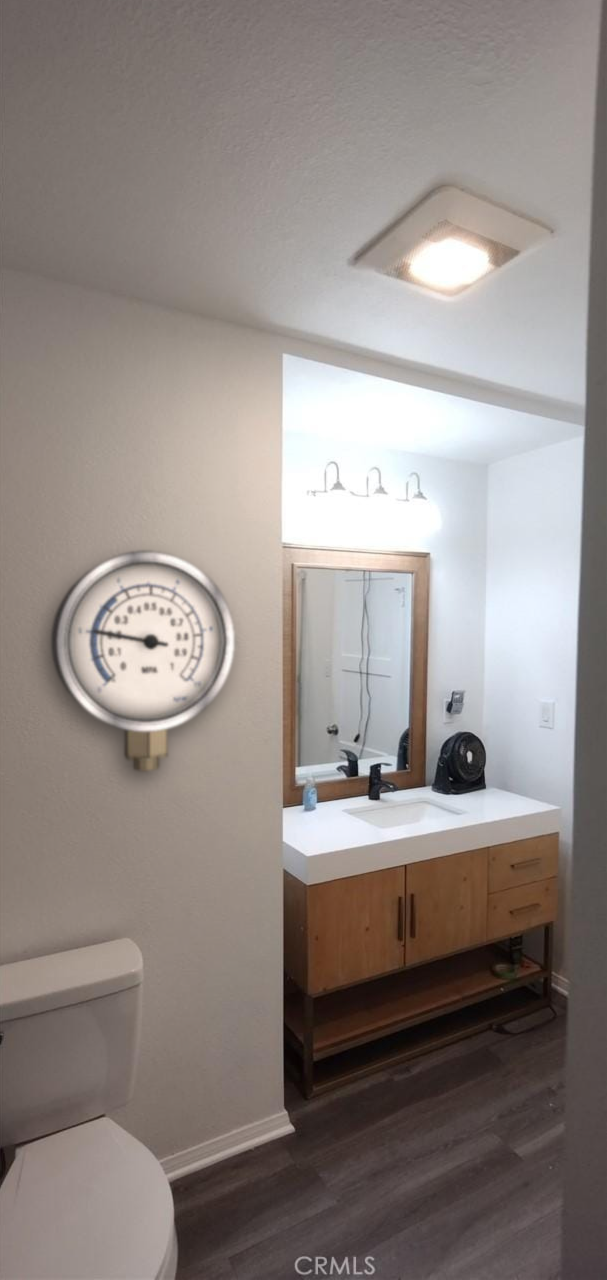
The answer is 0.2 MPa
